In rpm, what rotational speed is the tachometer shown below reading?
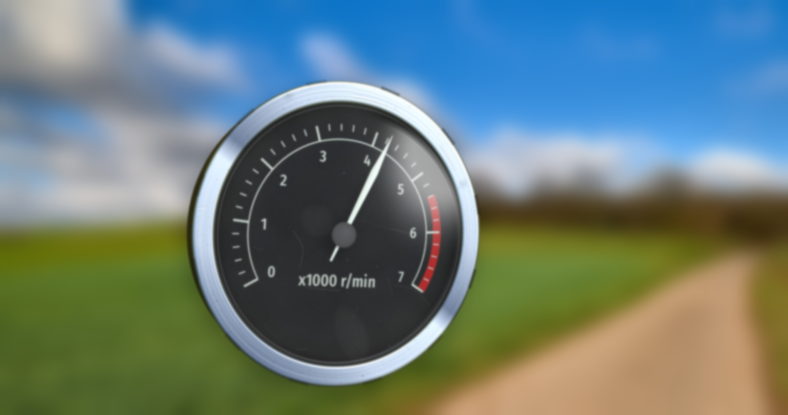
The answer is 4200 rpm
